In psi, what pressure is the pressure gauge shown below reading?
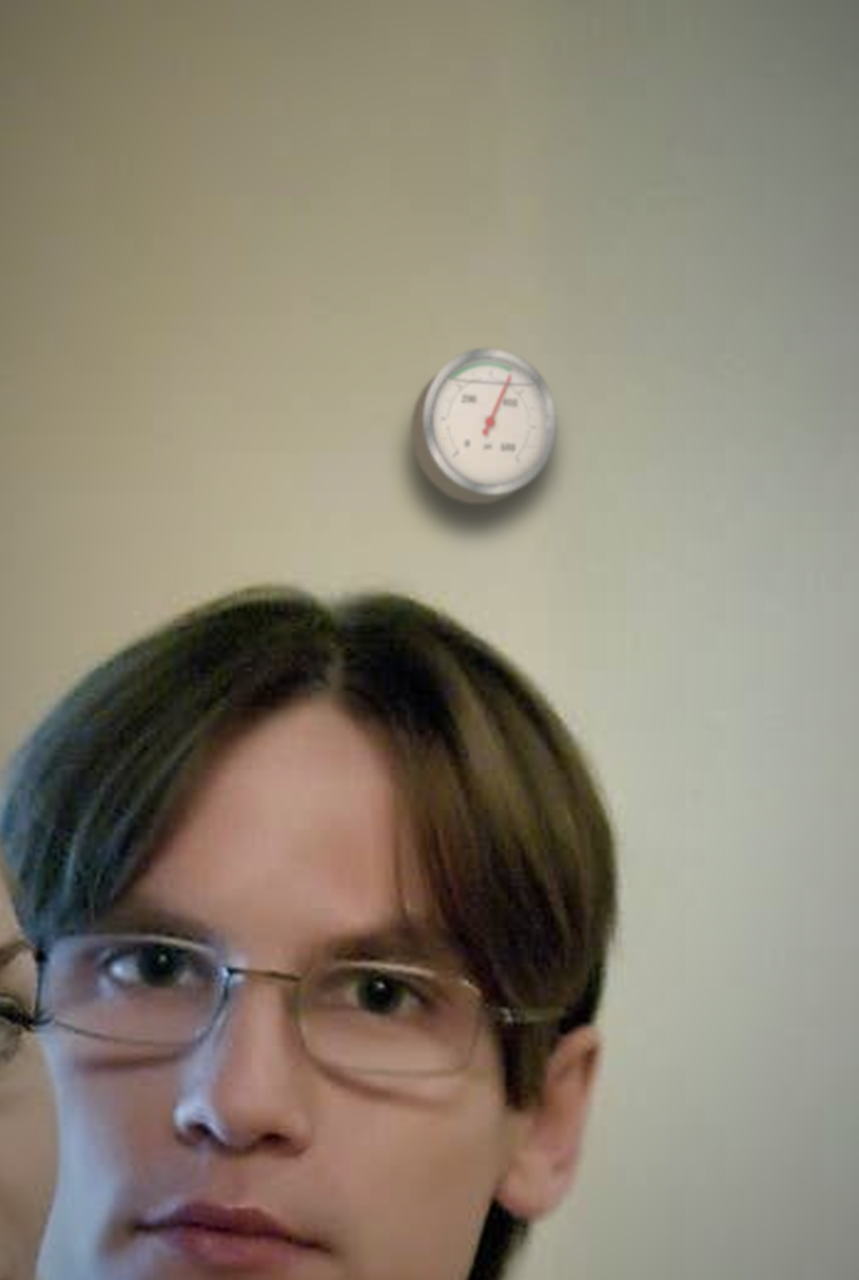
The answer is 350 psi
